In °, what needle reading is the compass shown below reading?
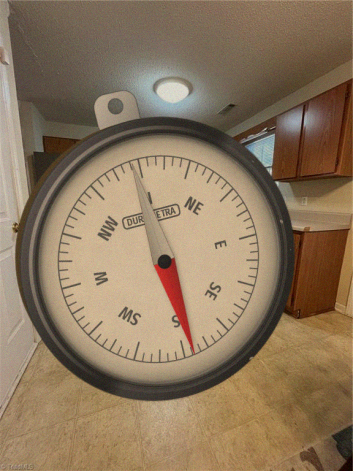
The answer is 175 °
